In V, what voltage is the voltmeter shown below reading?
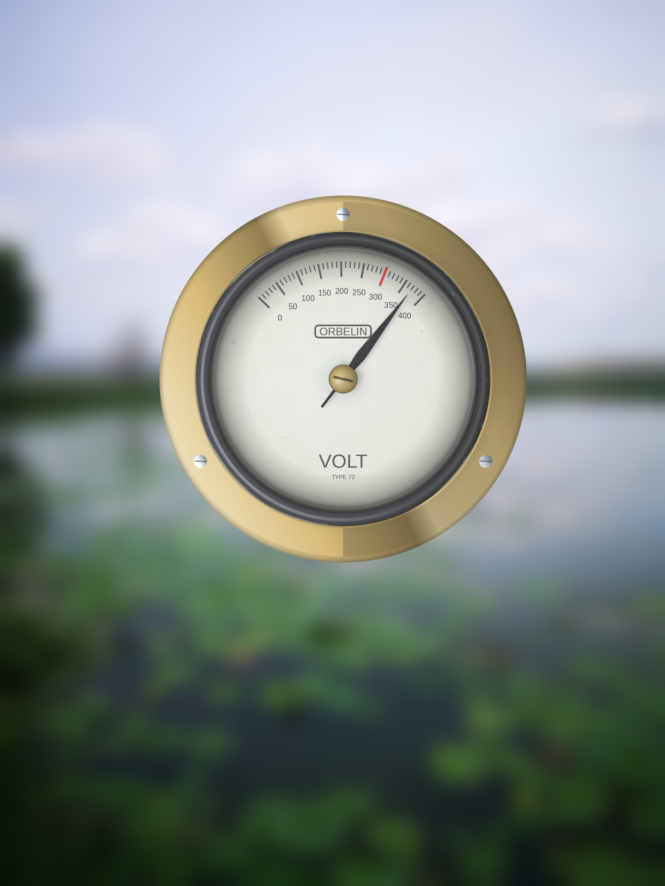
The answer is 370 V
